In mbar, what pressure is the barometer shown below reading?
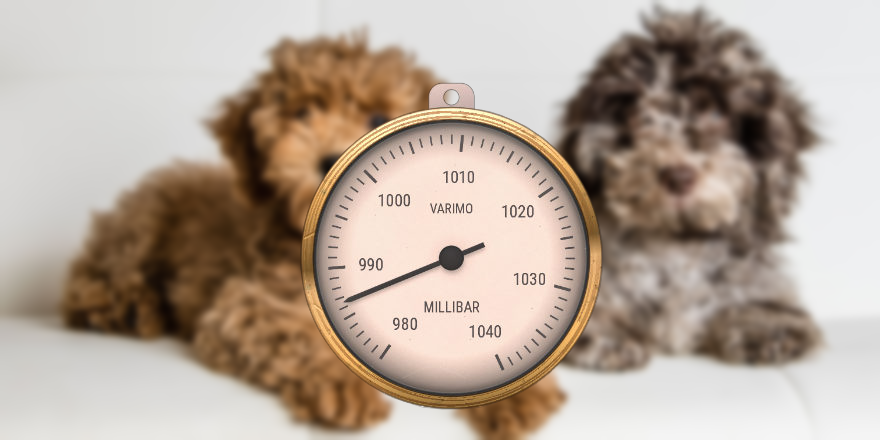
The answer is 986.5 mbar
